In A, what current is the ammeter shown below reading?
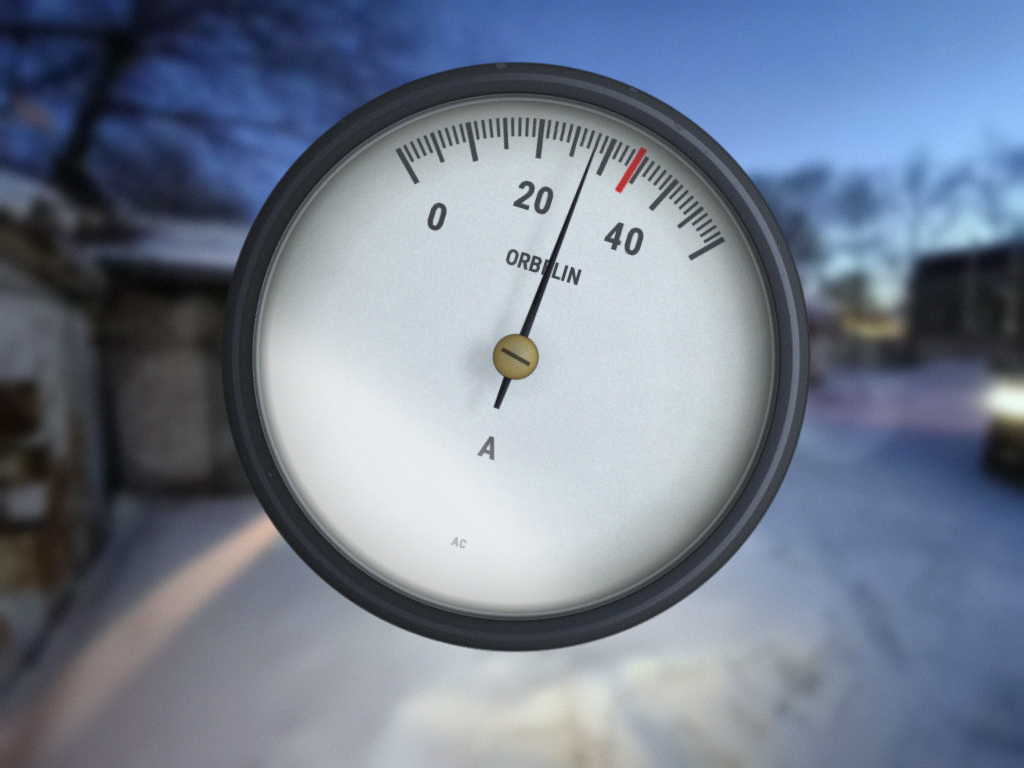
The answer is 28 A
